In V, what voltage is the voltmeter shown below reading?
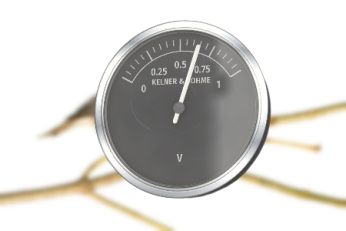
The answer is 0.65 V
